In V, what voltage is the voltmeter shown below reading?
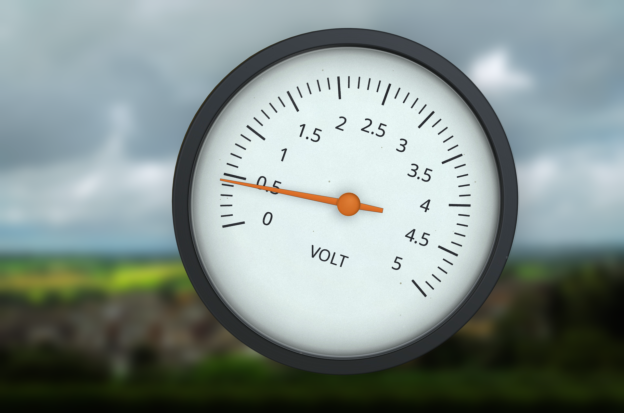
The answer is 0.45 V
